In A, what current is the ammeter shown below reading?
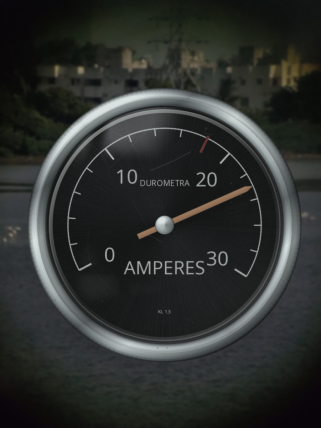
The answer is 23 A
